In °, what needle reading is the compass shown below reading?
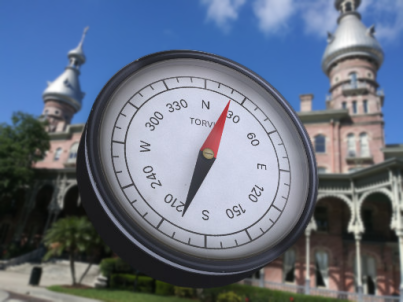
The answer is 20 °
